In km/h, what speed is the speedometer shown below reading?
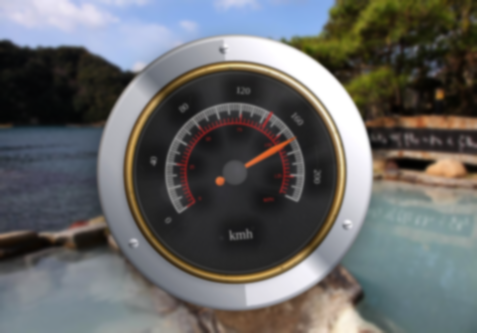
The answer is 170 km/h
